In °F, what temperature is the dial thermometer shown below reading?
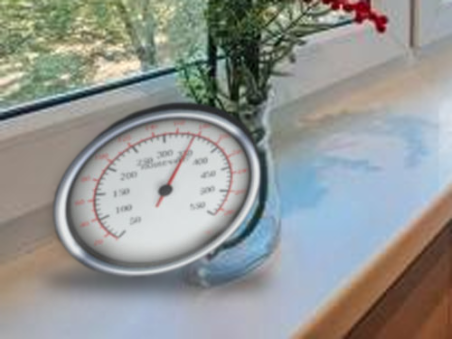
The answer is 350 °F
